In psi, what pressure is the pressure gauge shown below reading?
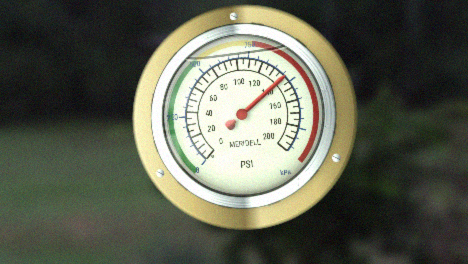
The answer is 140 psi
